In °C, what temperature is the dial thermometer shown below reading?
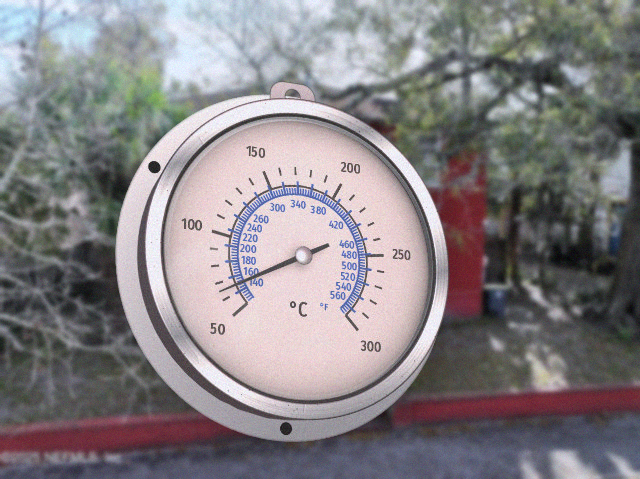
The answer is 65 °C
